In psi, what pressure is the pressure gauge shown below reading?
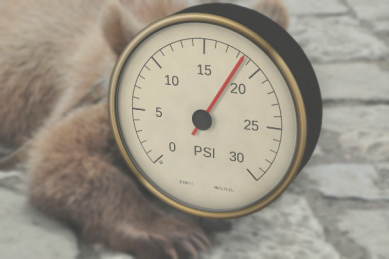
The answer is 18.5 psi
